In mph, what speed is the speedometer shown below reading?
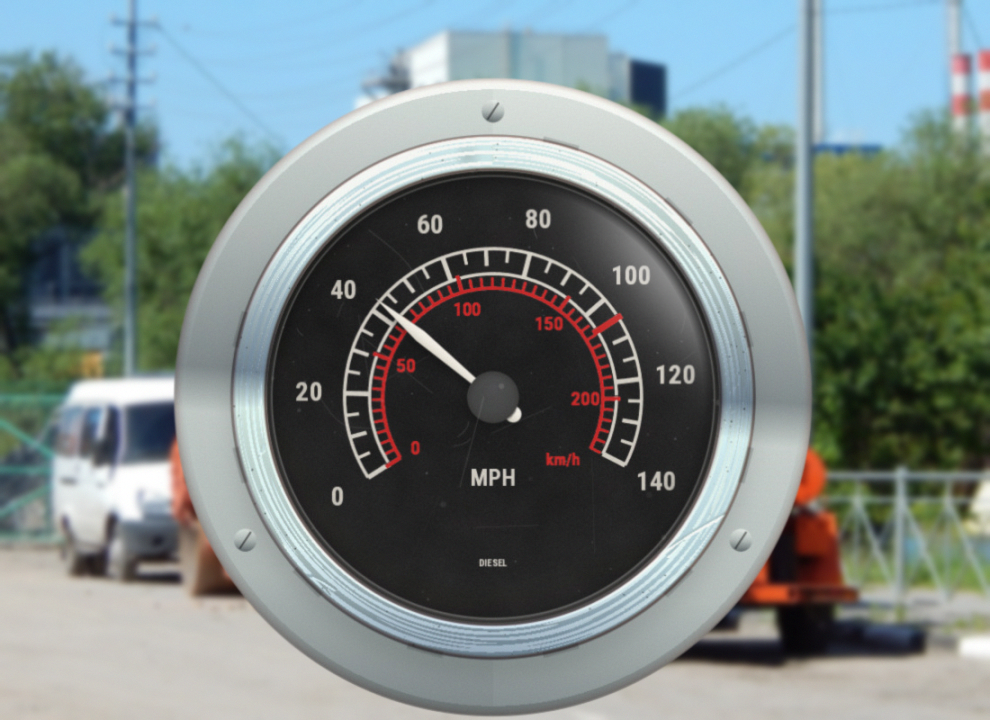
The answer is 42.5 mph
